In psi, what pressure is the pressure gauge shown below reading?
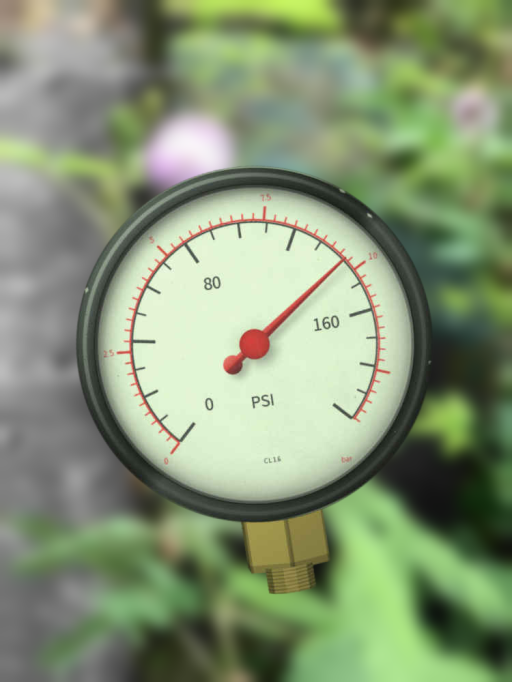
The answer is 140 psi
